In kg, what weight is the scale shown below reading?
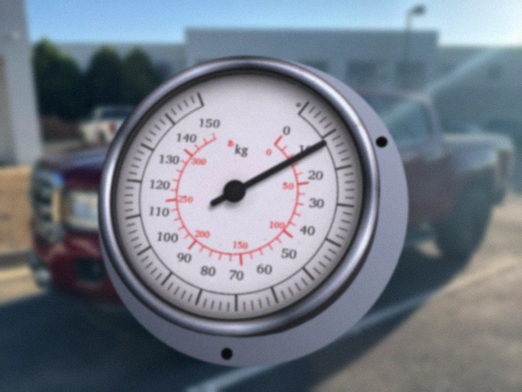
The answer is 12 kg
